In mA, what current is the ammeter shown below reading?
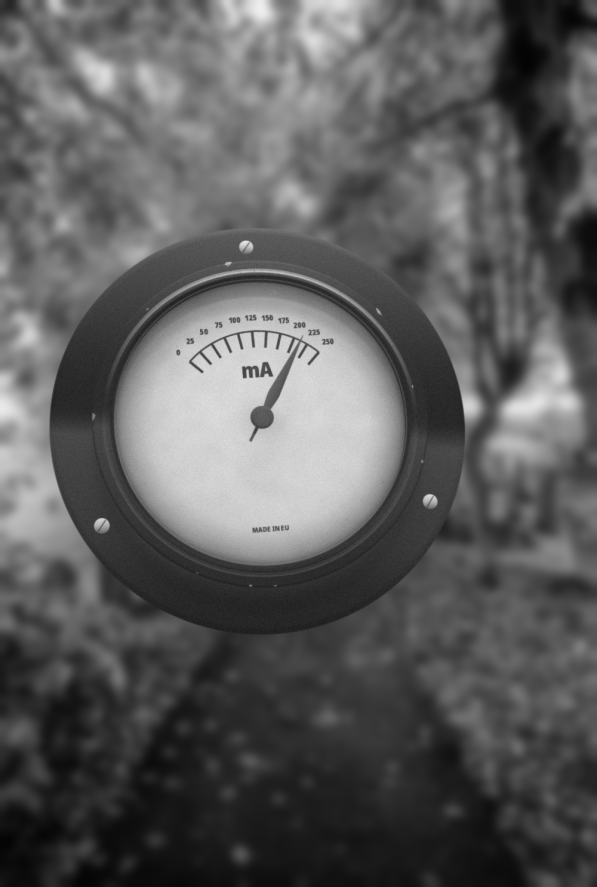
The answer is 212.5 mA
